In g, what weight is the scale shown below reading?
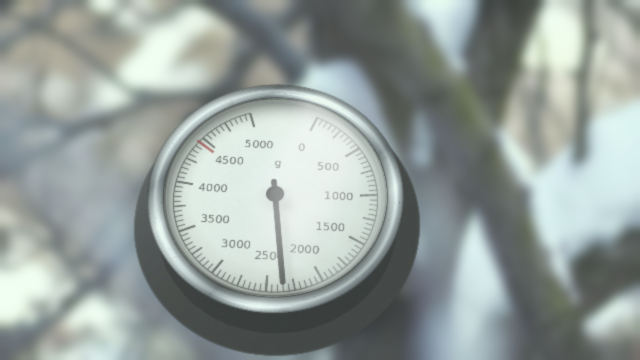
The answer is 2350 g
